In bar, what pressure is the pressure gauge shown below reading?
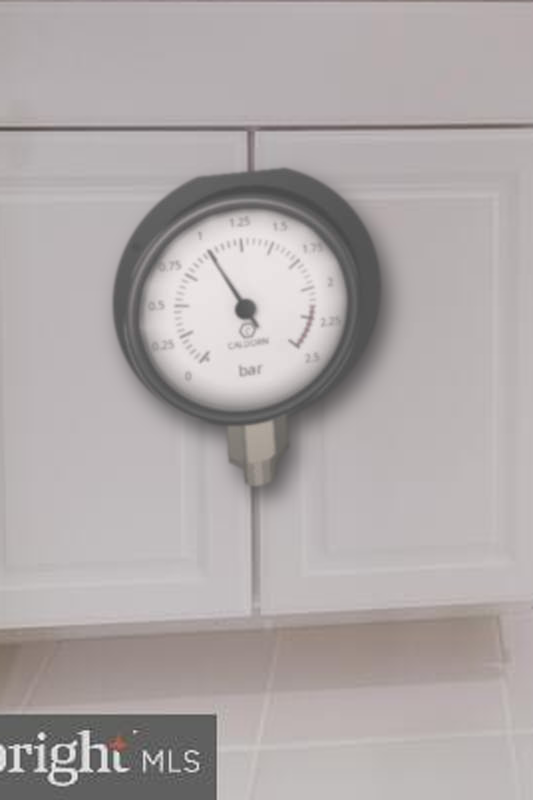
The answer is 1 bar
